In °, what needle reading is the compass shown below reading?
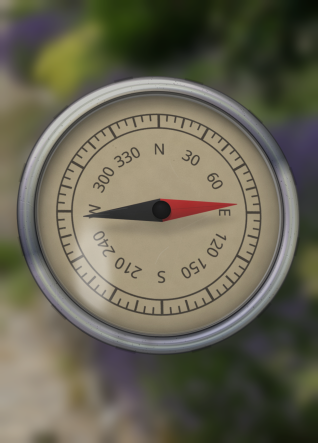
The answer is 85 °
